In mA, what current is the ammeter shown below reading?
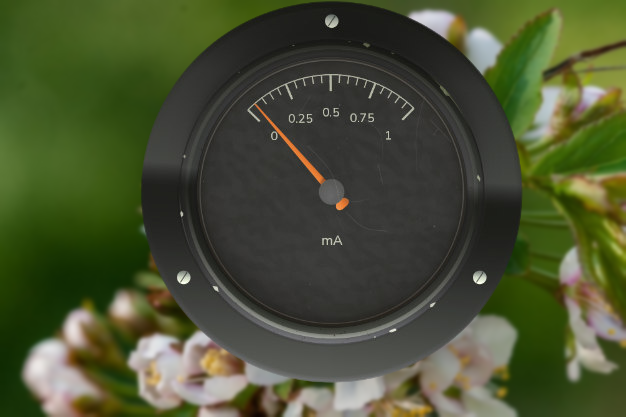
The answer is 0.05 mA
